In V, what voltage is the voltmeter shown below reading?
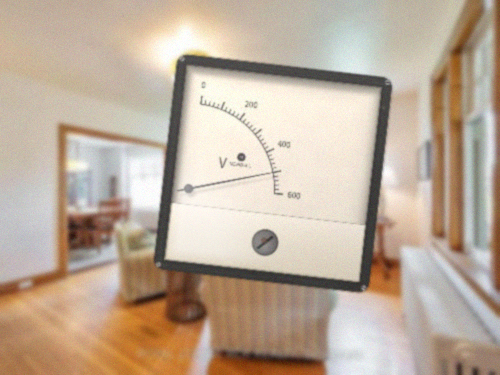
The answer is 500 V
